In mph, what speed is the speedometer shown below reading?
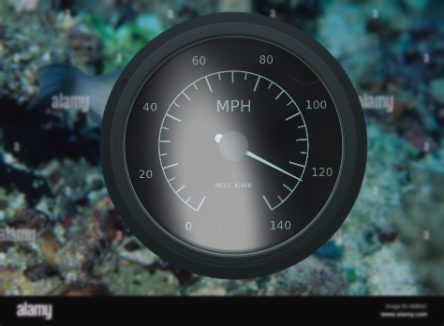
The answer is 125 mph
